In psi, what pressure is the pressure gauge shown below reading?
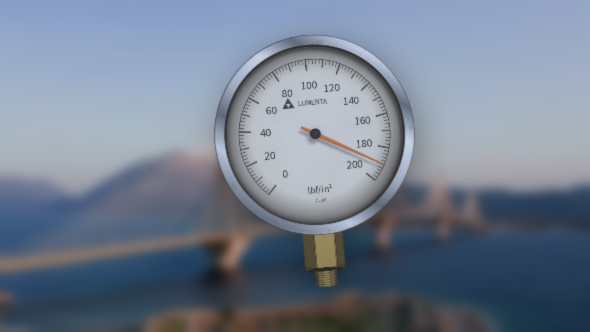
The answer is 190 psi
